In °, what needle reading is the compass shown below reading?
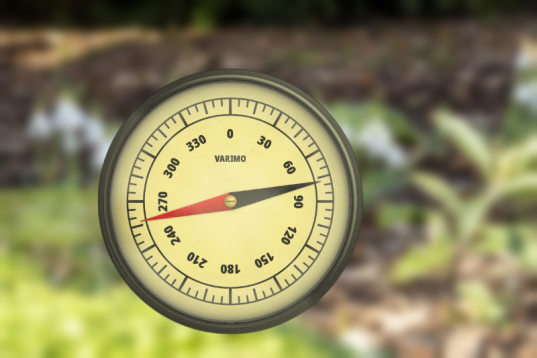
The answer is 257.5 °
